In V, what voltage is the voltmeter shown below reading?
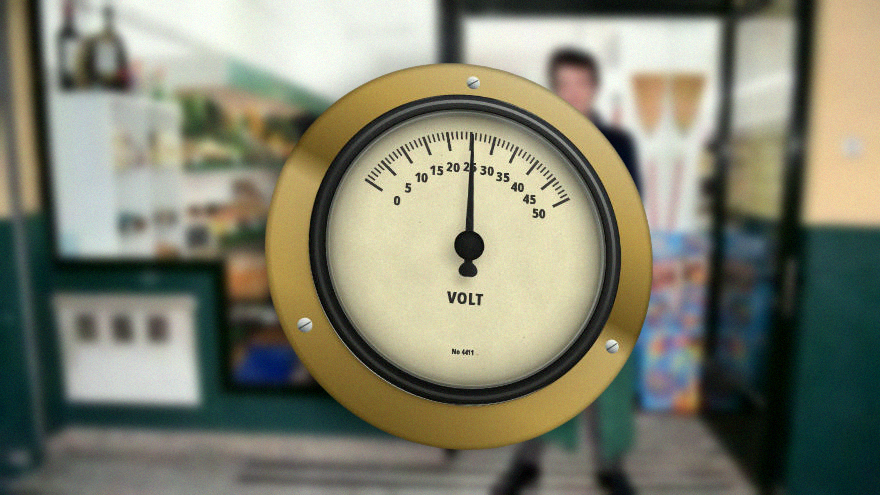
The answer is 25 V
